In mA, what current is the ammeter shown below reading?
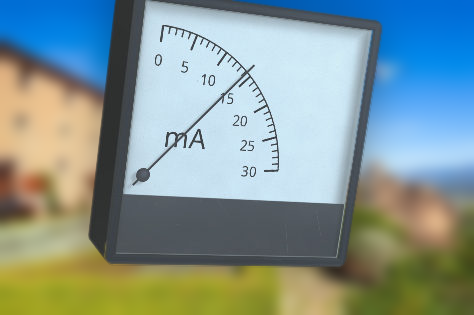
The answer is 14 mA
